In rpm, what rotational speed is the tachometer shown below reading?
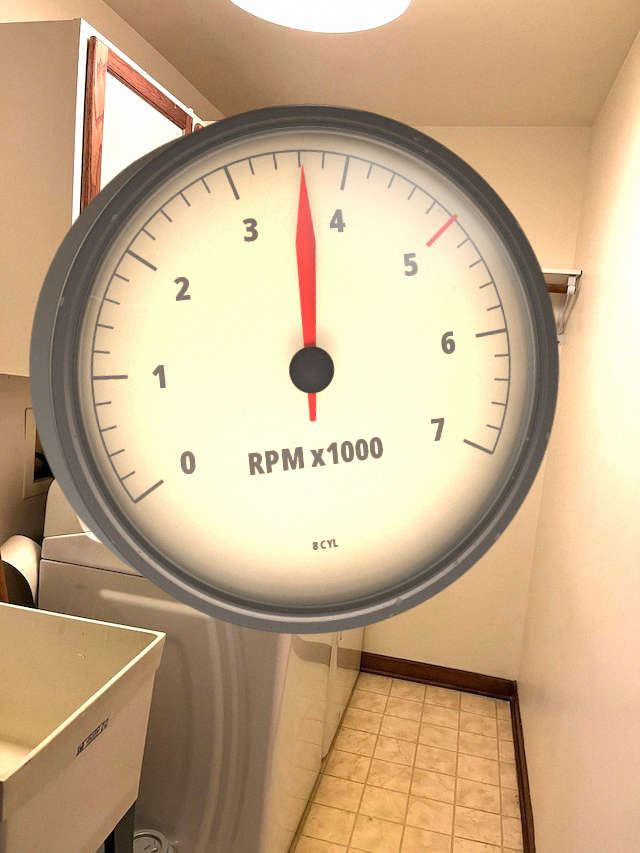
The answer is 3600 rpm
